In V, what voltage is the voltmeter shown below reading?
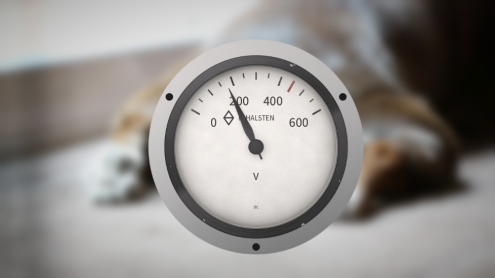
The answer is 175 V
